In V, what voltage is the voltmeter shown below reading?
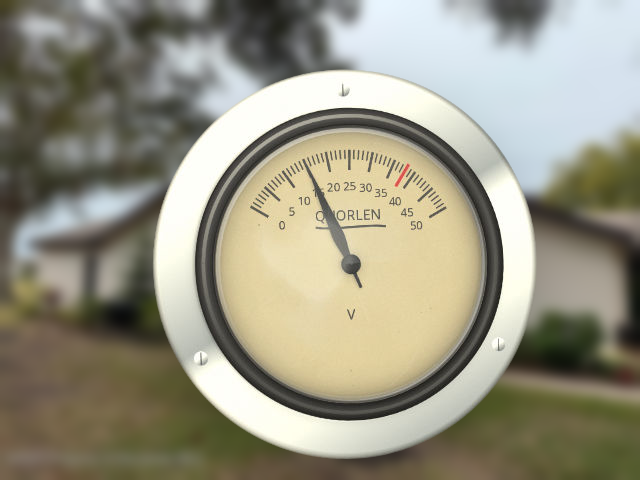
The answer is 15 V
